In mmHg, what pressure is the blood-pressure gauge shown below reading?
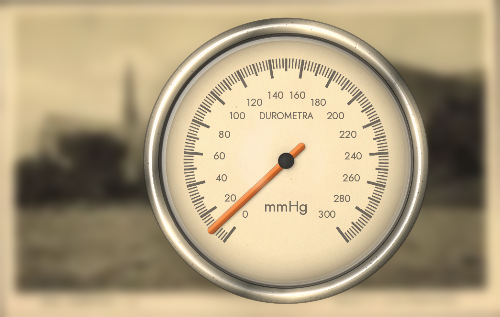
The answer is 10 mmHg
